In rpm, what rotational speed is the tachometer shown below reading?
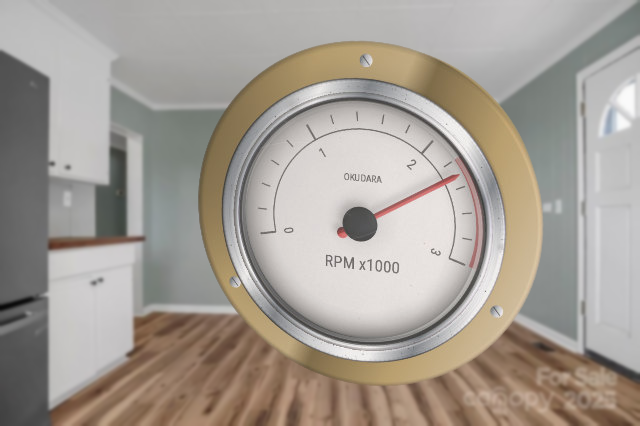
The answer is 2300 rpm
